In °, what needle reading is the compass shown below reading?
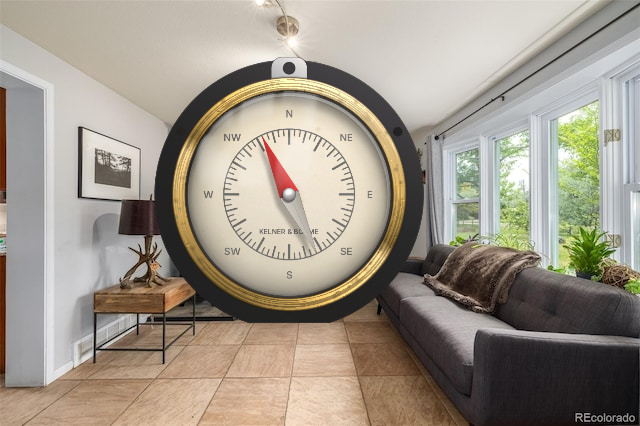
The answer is 335 °
